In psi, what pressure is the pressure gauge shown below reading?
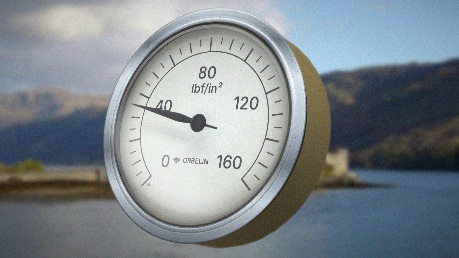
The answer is 35 psi
